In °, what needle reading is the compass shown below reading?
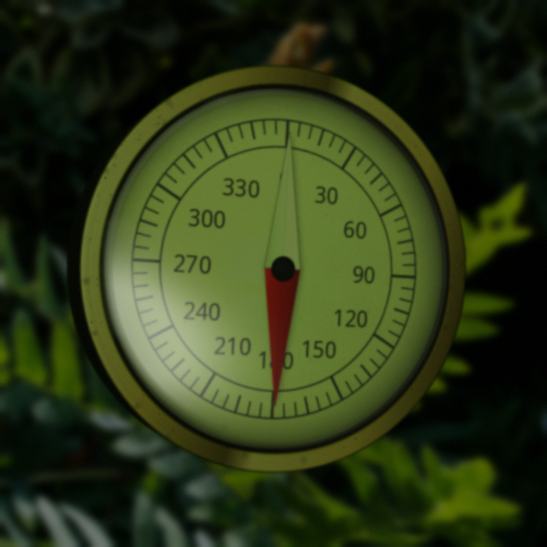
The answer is 180 °
